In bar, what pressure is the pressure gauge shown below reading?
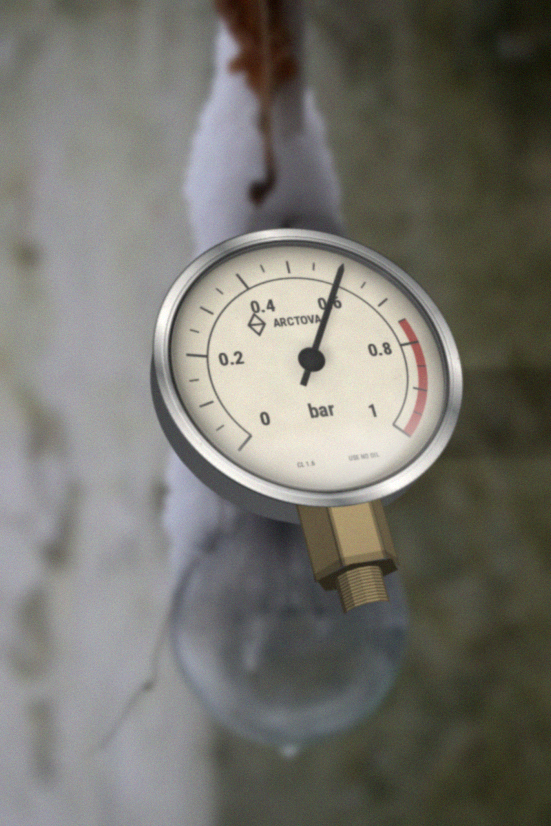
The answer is 0.6 bar
